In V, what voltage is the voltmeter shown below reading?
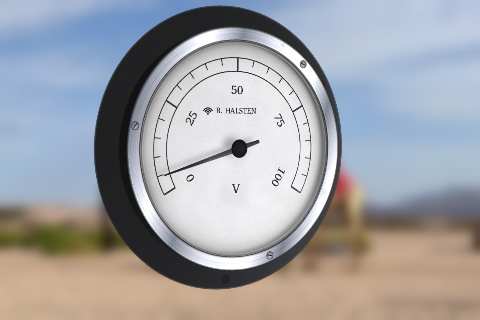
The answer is 5 V
